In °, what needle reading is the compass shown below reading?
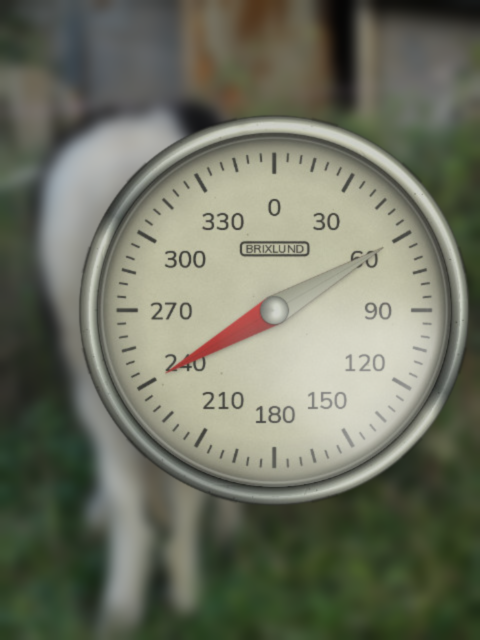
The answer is 240 °
